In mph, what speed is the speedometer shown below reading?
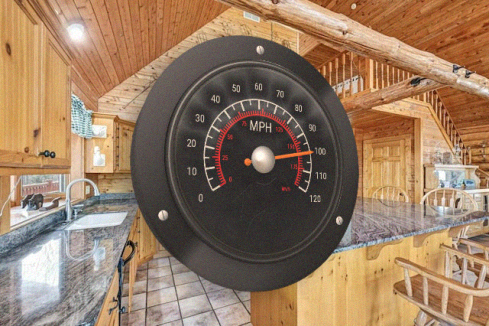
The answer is 100 mph
